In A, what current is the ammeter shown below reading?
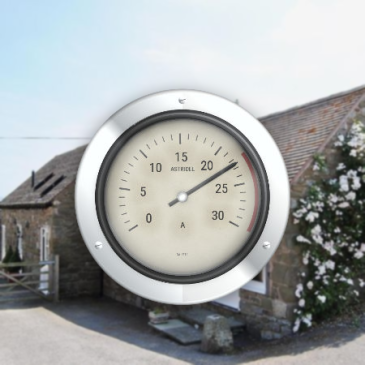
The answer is 22.5 A
